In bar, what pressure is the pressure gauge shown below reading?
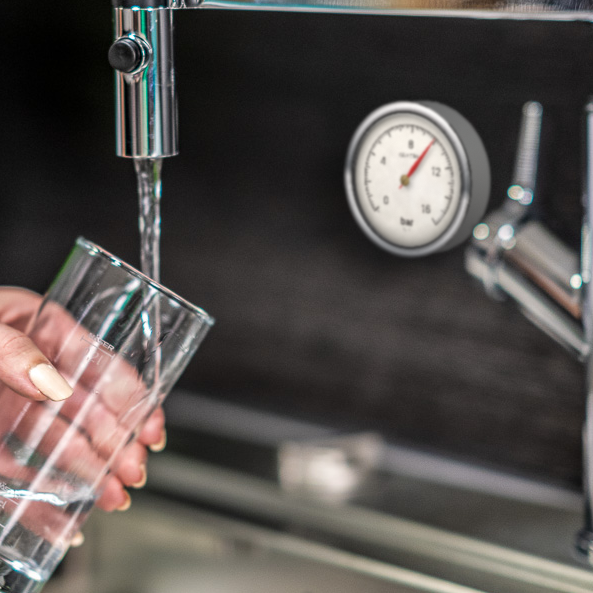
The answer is 10 bar
